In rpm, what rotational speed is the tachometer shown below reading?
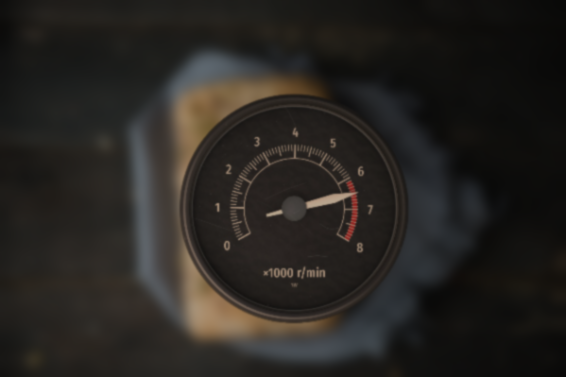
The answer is 6500 rpm
